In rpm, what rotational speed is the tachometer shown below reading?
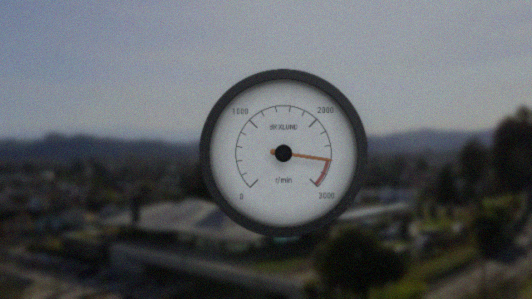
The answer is 2600 rpm
